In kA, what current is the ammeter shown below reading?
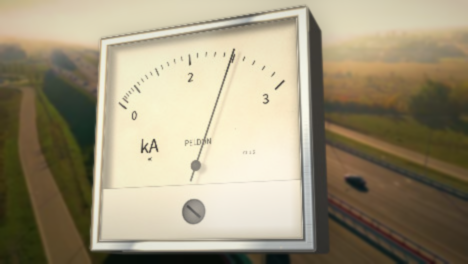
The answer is 2.5 kA
